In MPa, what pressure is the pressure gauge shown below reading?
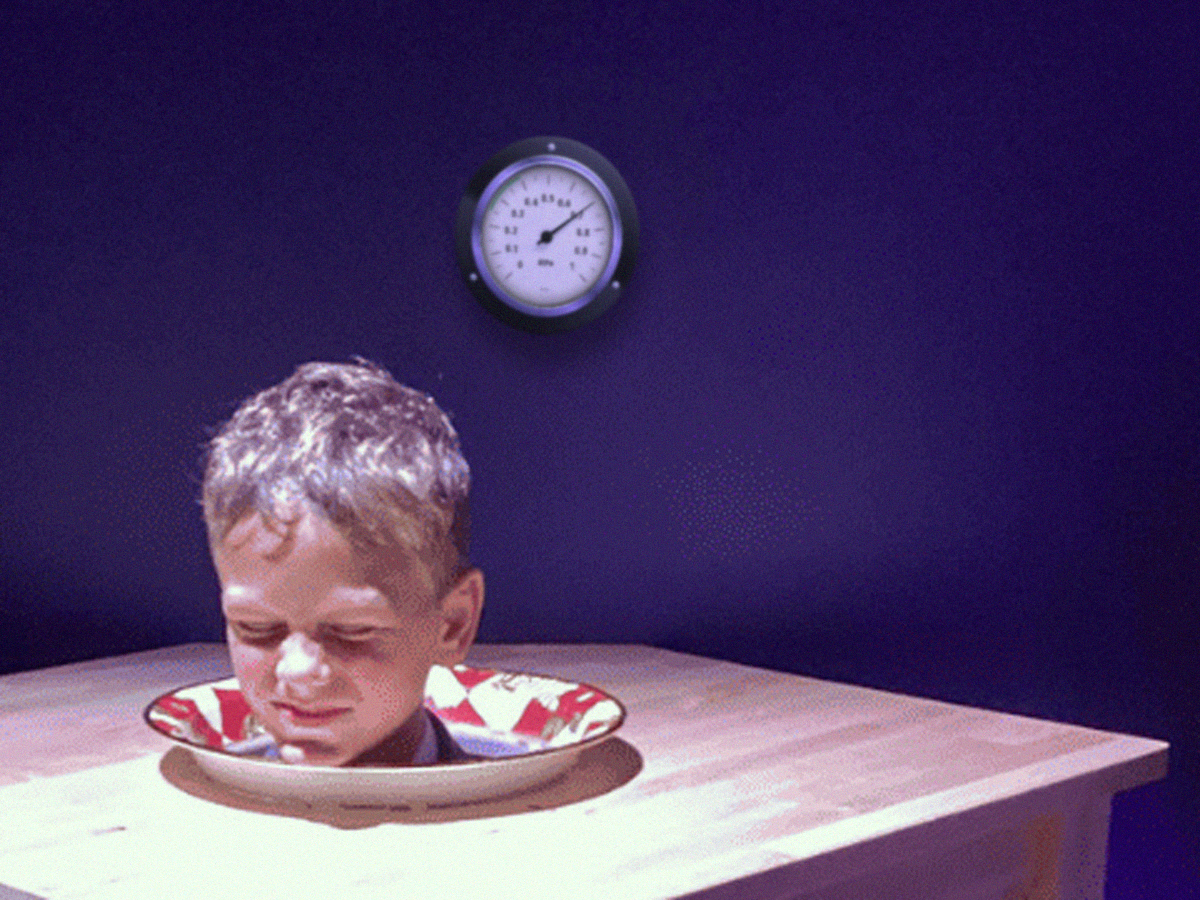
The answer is 0.7 MPa
